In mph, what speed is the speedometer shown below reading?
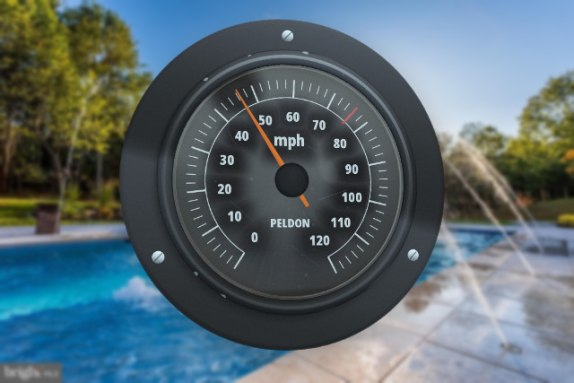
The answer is 46 mph
